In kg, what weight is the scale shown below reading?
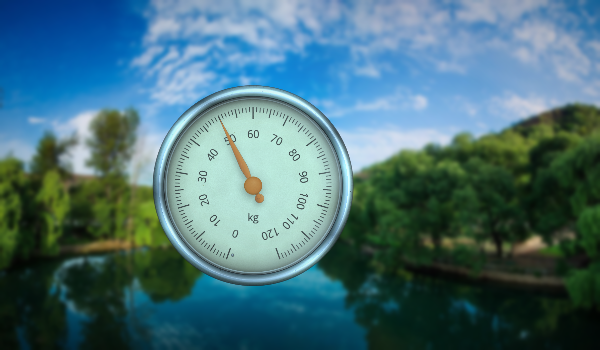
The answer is 50 kg
